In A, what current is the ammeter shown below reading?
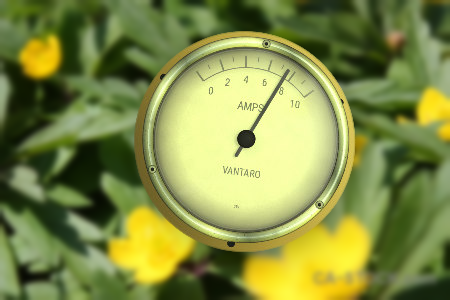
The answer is 7.5 A
